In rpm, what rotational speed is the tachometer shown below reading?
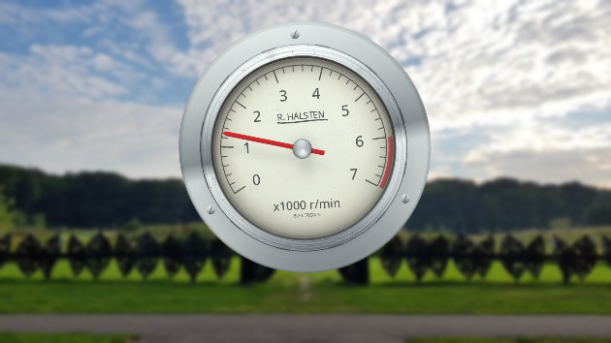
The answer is 1300 rpm
